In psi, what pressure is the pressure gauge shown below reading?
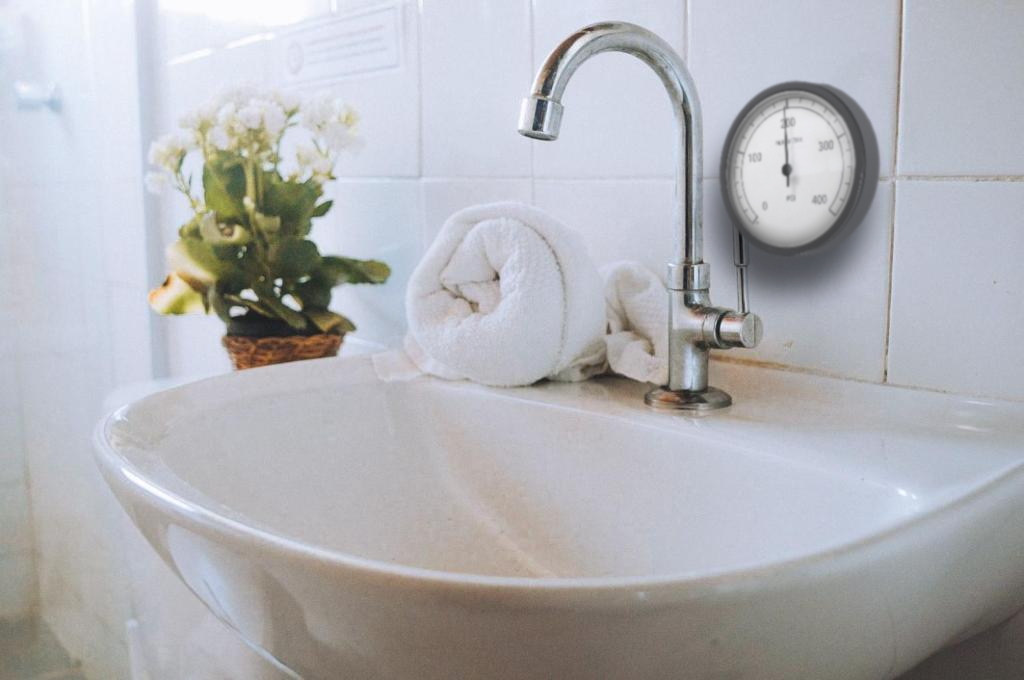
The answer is 200 psi
